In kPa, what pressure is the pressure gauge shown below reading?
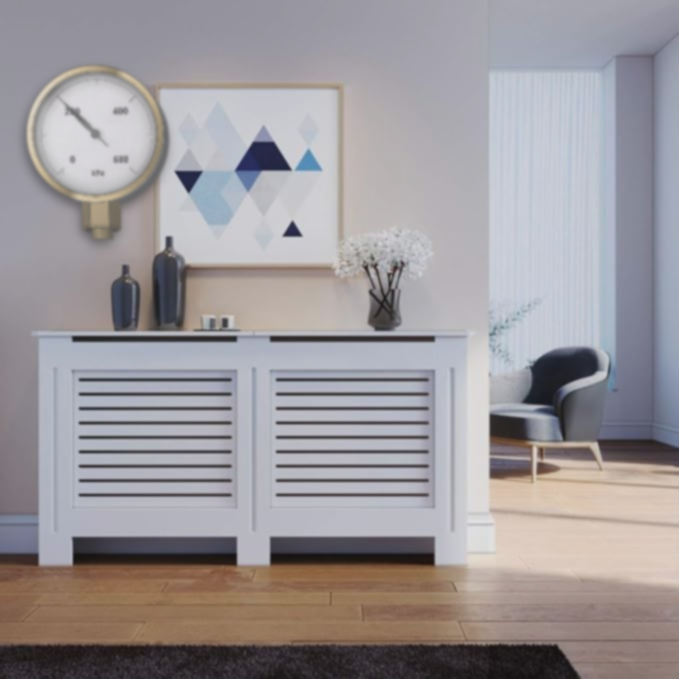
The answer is 200 kPa
